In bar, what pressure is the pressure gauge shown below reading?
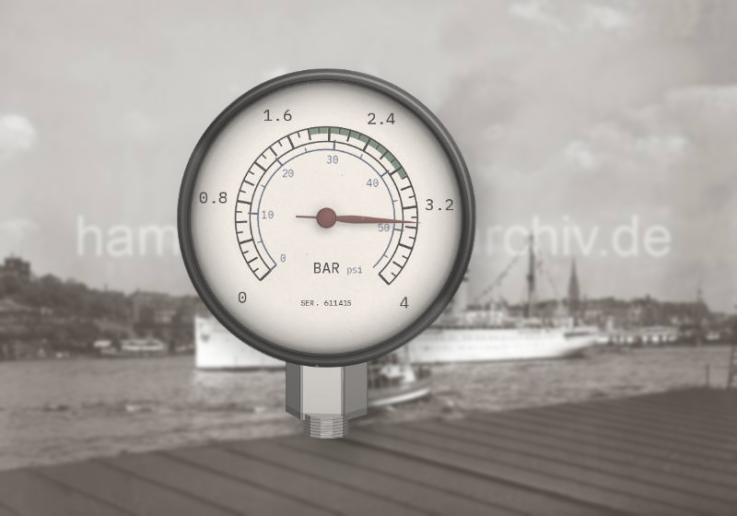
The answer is 3.35 bar
